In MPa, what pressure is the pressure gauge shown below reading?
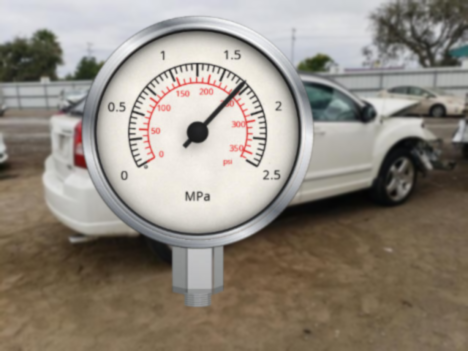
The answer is 1.7 MPa
